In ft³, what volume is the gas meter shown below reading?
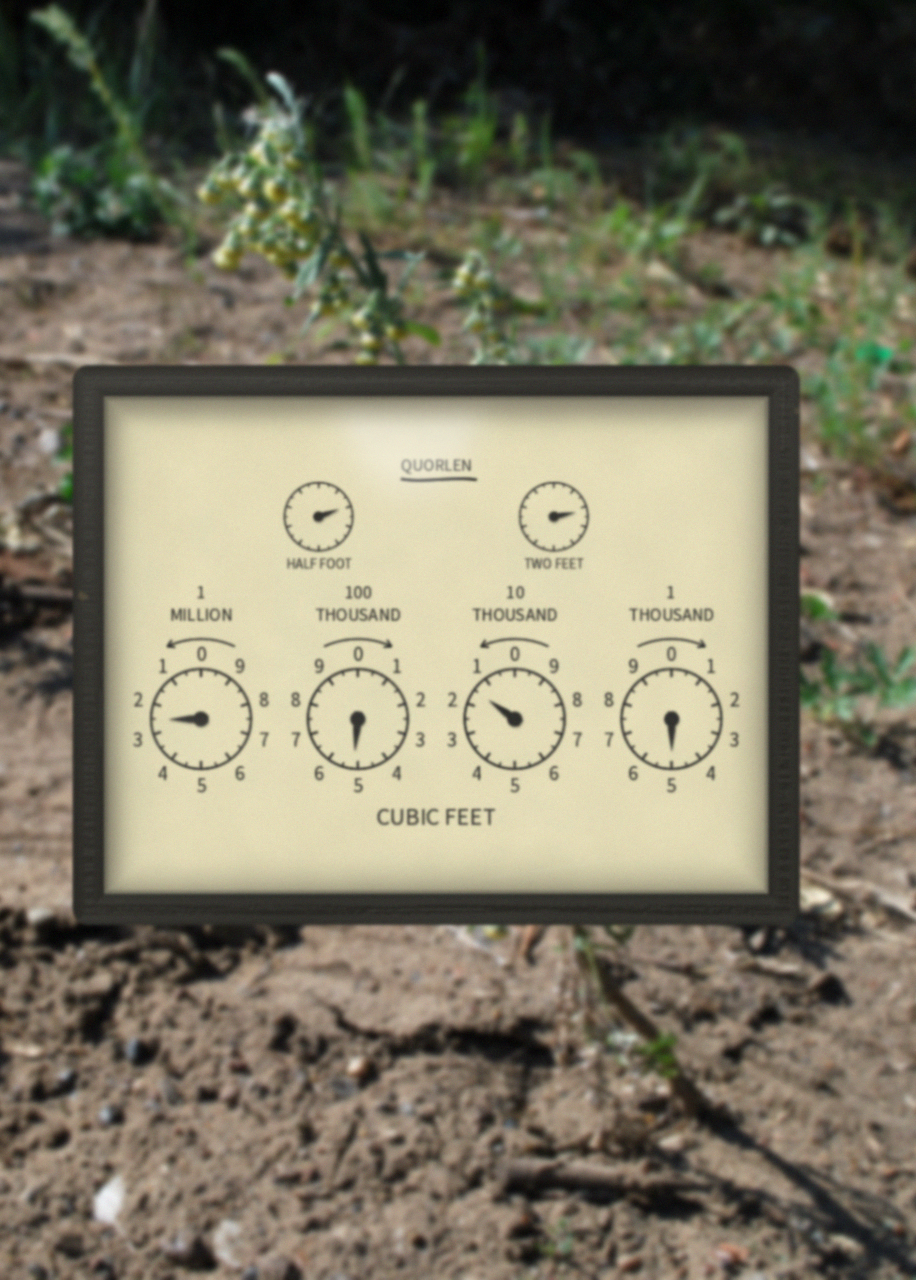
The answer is 251500 ft³
